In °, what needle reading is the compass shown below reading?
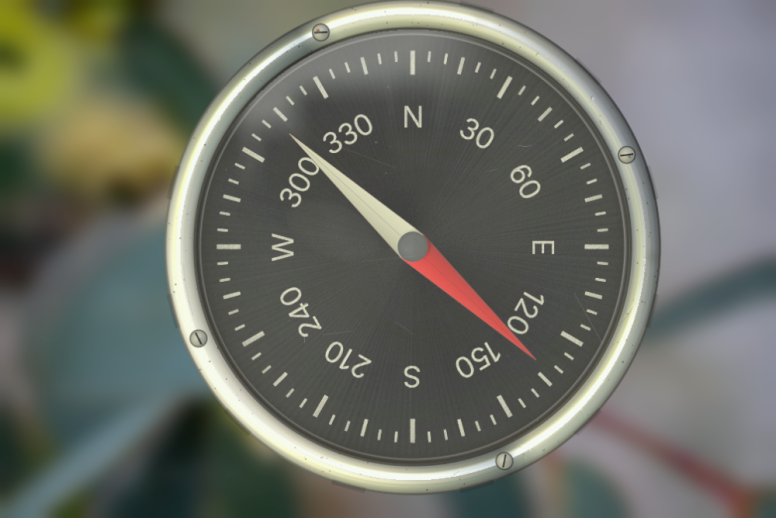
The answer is 132.5 °
